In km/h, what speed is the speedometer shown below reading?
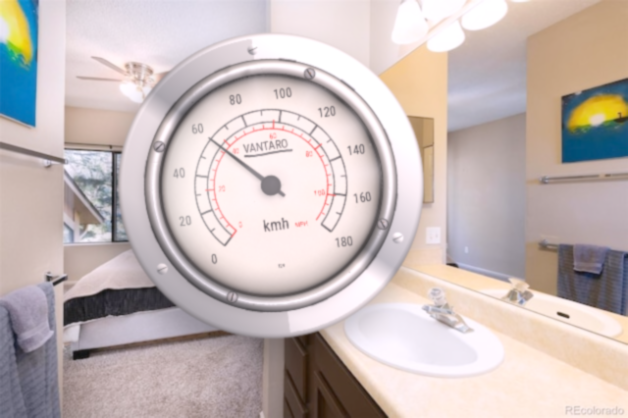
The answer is 60 km/h
